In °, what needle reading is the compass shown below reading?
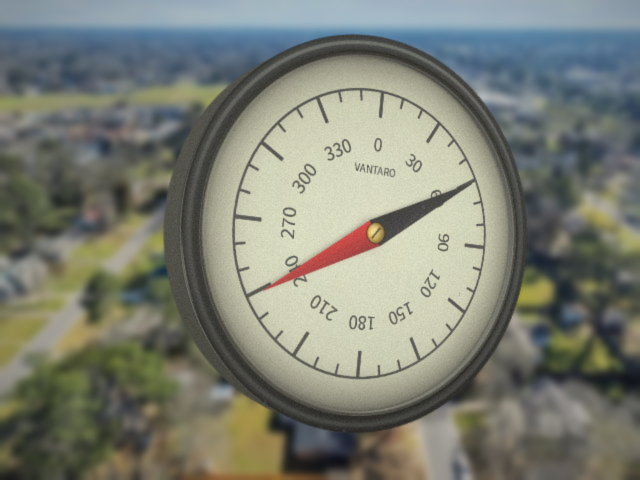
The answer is 240 °
